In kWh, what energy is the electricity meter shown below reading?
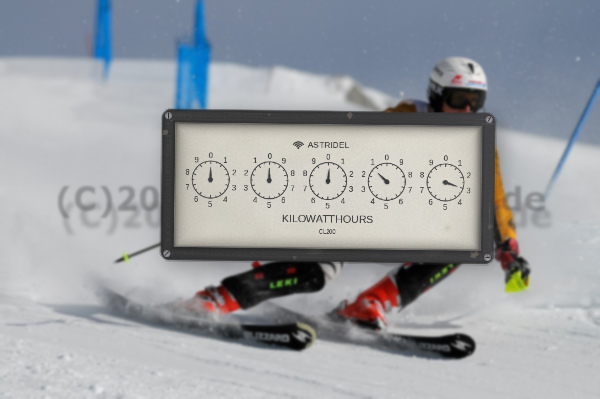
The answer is 13 kWh
